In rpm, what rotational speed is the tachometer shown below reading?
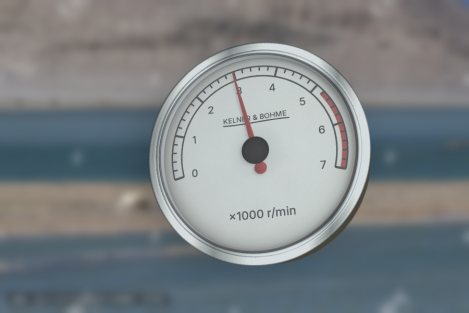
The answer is 3000 rpm
